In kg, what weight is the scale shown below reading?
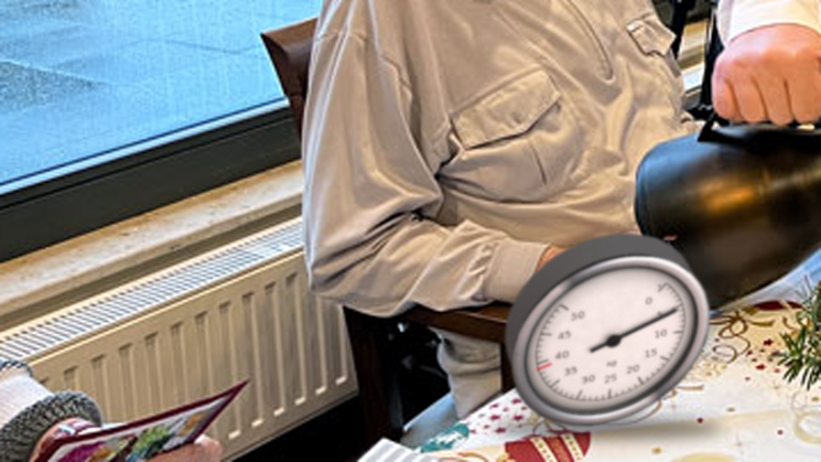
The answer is 5 kg
